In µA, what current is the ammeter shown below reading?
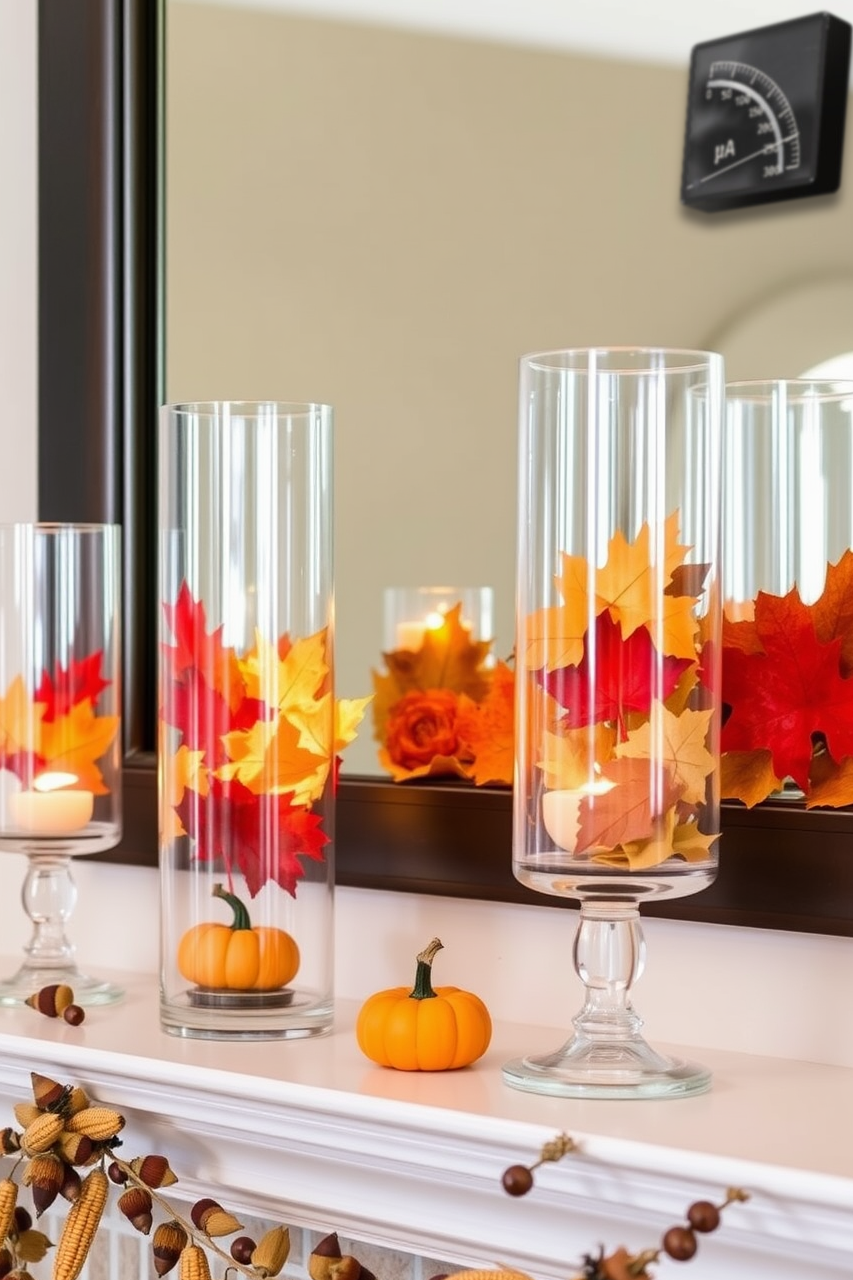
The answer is 250 µA
